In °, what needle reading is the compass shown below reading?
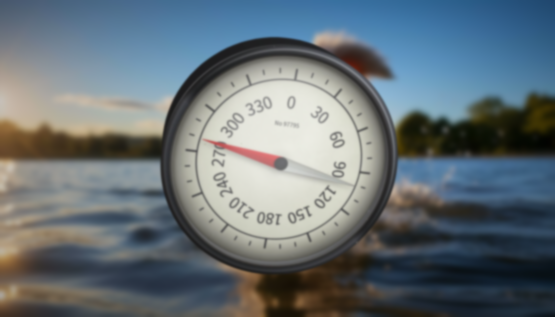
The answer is 280 °
